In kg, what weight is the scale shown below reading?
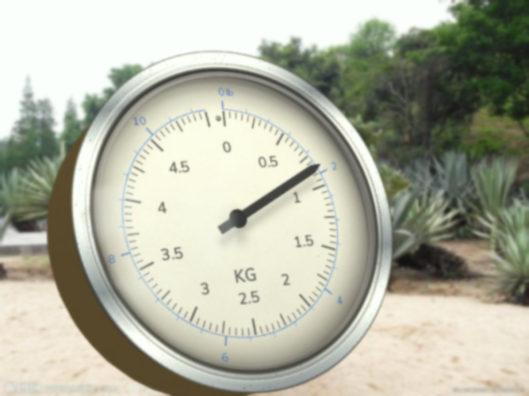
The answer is 0.85 kg
